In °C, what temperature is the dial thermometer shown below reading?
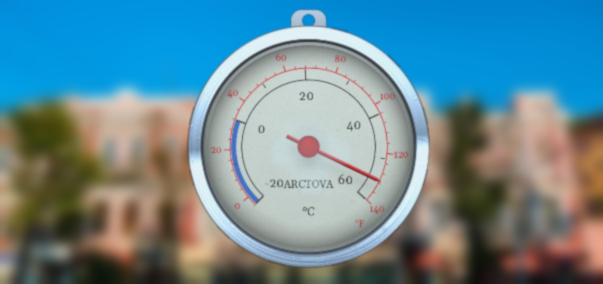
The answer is 55 °C
